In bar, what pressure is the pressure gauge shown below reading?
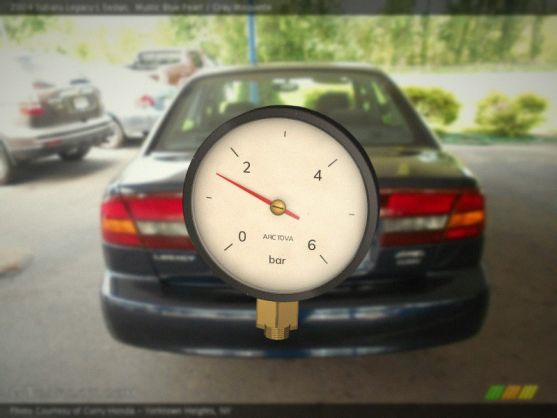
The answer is 1.5 bar
